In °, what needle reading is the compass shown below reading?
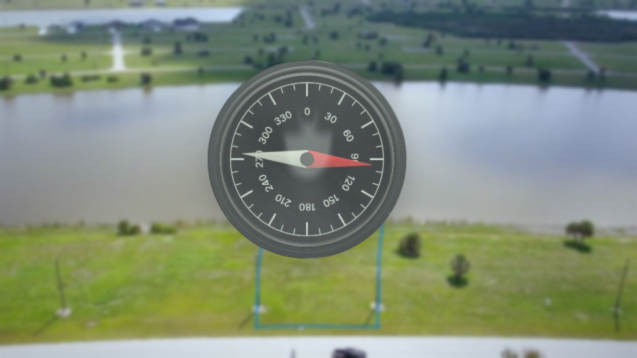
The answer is 95 °
